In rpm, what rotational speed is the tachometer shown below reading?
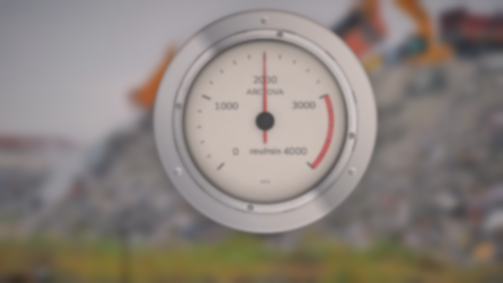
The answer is 2000 rpm
